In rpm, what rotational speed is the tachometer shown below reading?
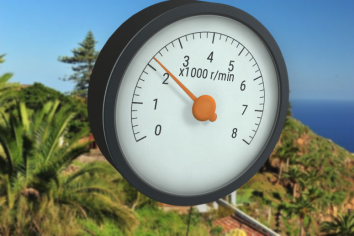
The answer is 2200 rpm
